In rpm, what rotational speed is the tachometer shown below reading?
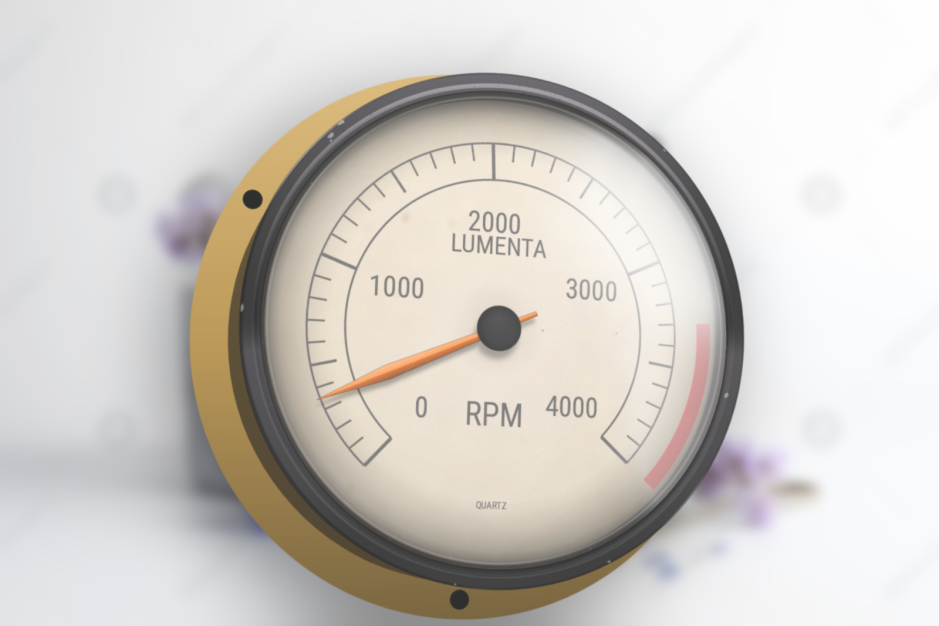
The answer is 350 rpm
